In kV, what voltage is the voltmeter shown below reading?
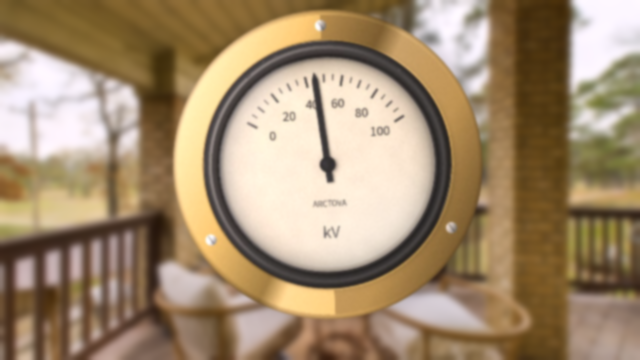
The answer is 45 kV
